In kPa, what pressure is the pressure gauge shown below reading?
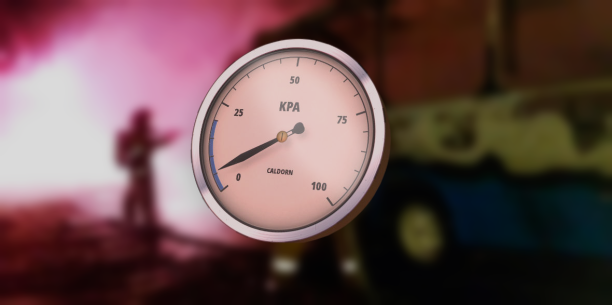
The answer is 5 kPa
